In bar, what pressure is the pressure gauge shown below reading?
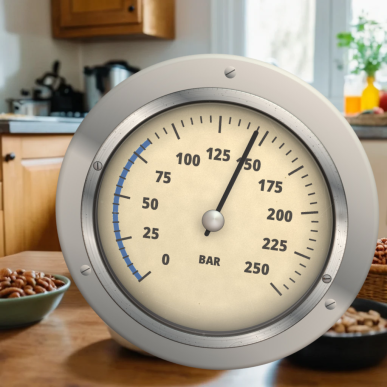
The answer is 145 bar
